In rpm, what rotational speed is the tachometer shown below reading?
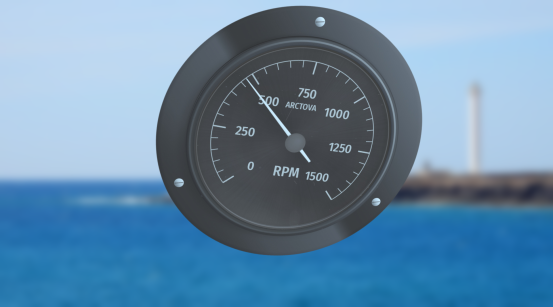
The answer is 475 rpm
